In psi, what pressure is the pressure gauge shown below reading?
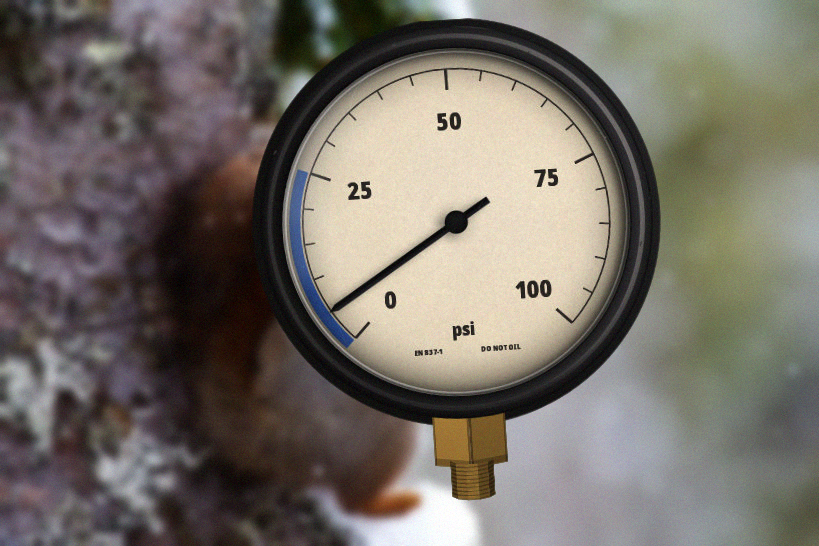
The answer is 5 psi
